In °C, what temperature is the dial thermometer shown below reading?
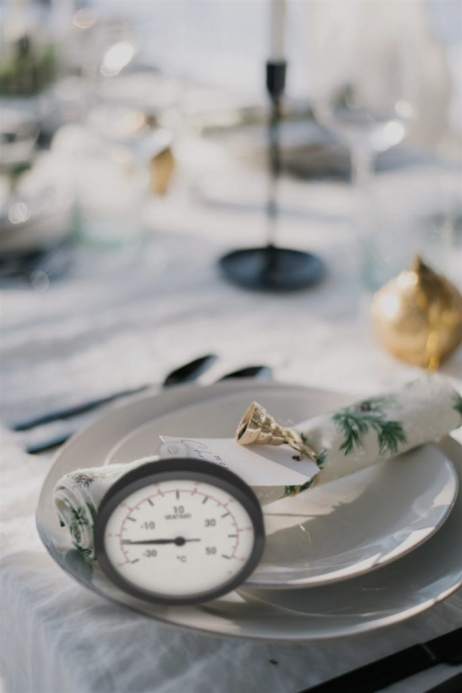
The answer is -20 °C
